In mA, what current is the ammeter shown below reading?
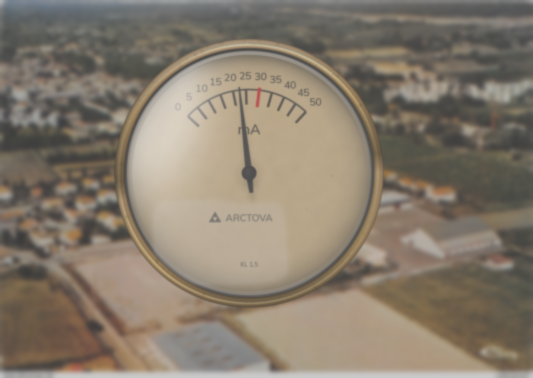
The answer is 22.5 mA
